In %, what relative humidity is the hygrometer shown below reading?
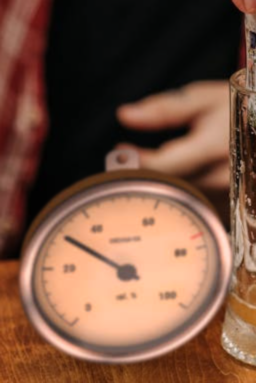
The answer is 32 %
